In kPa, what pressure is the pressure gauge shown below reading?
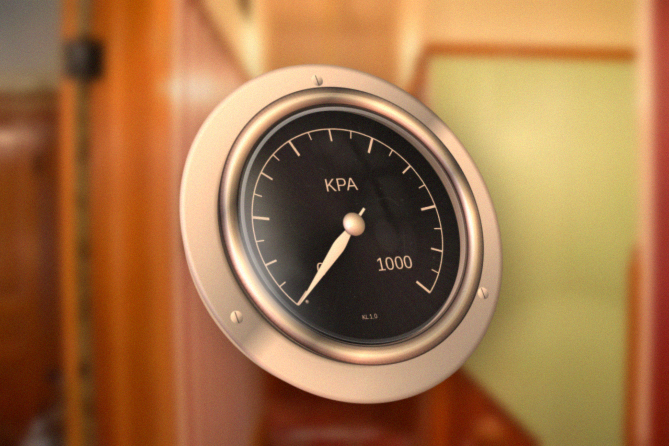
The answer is 0 kPa
